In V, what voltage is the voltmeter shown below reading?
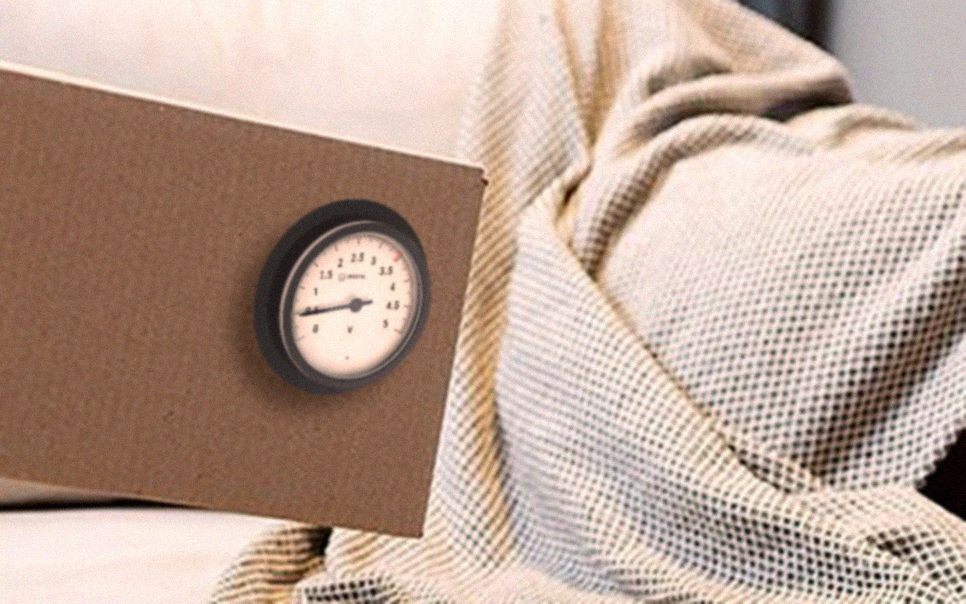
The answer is 0.5 V
